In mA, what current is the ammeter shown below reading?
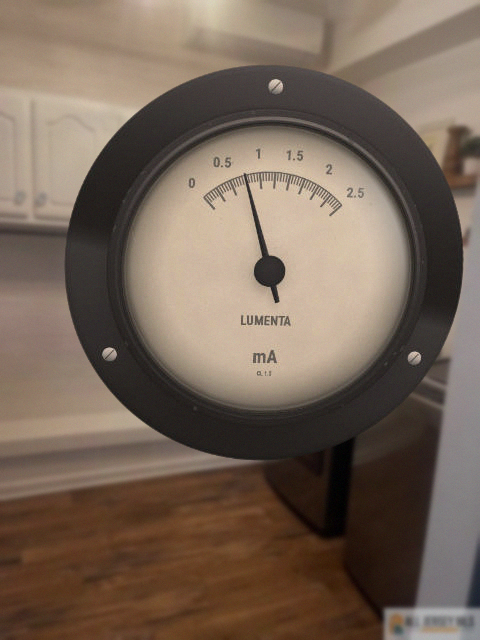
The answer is 0.75 mA
